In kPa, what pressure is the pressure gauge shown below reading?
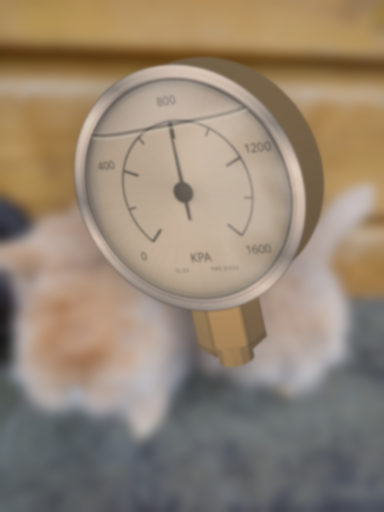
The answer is 800 kPa
